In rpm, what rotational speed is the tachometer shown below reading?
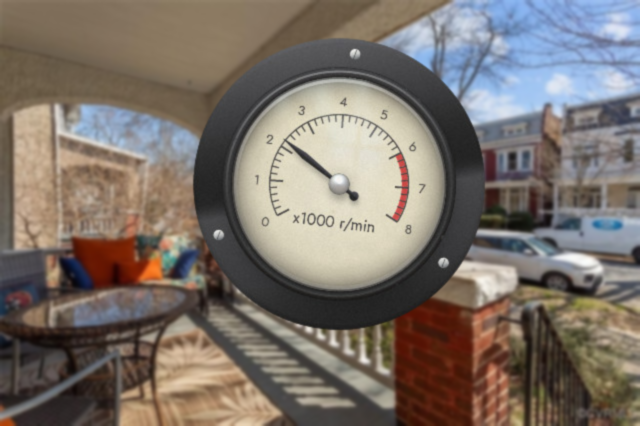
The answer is 2200 rpm
